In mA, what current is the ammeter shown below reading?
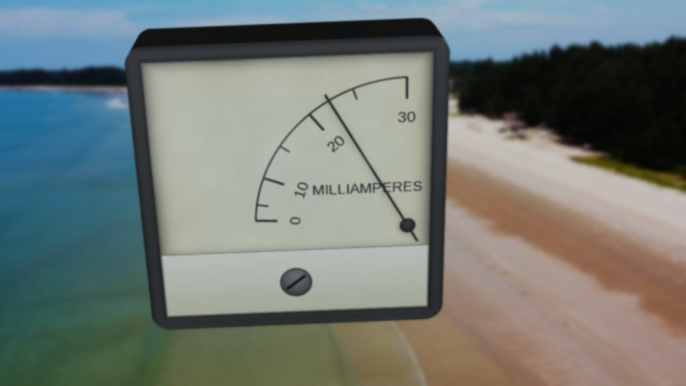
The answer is 22.5 mA
